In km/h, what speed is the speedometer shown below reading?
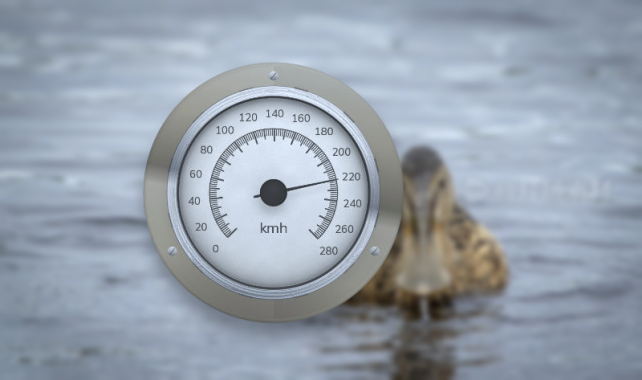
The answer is 220 km/h
